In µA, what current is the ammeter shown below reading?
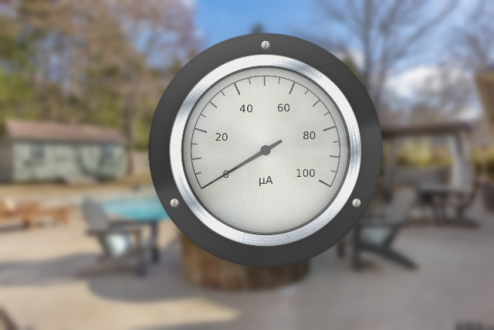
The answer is 0 µA
